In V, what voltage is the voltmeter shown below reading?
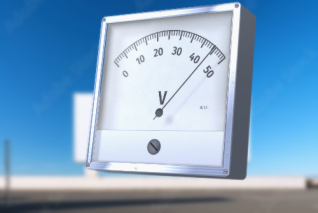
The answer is 45 V
